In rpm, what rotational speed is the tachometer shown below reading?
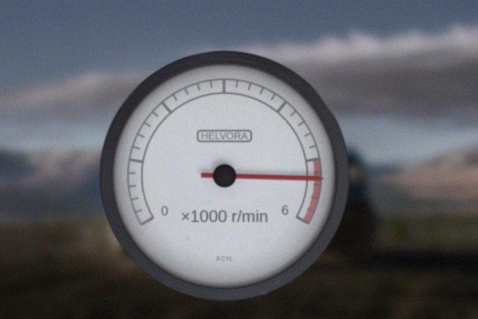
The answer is 5300 rpm
